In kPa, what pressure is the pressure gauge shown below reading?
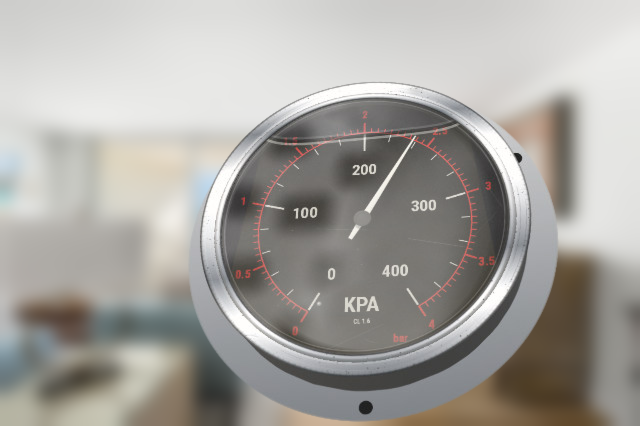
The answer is 240 kPa
